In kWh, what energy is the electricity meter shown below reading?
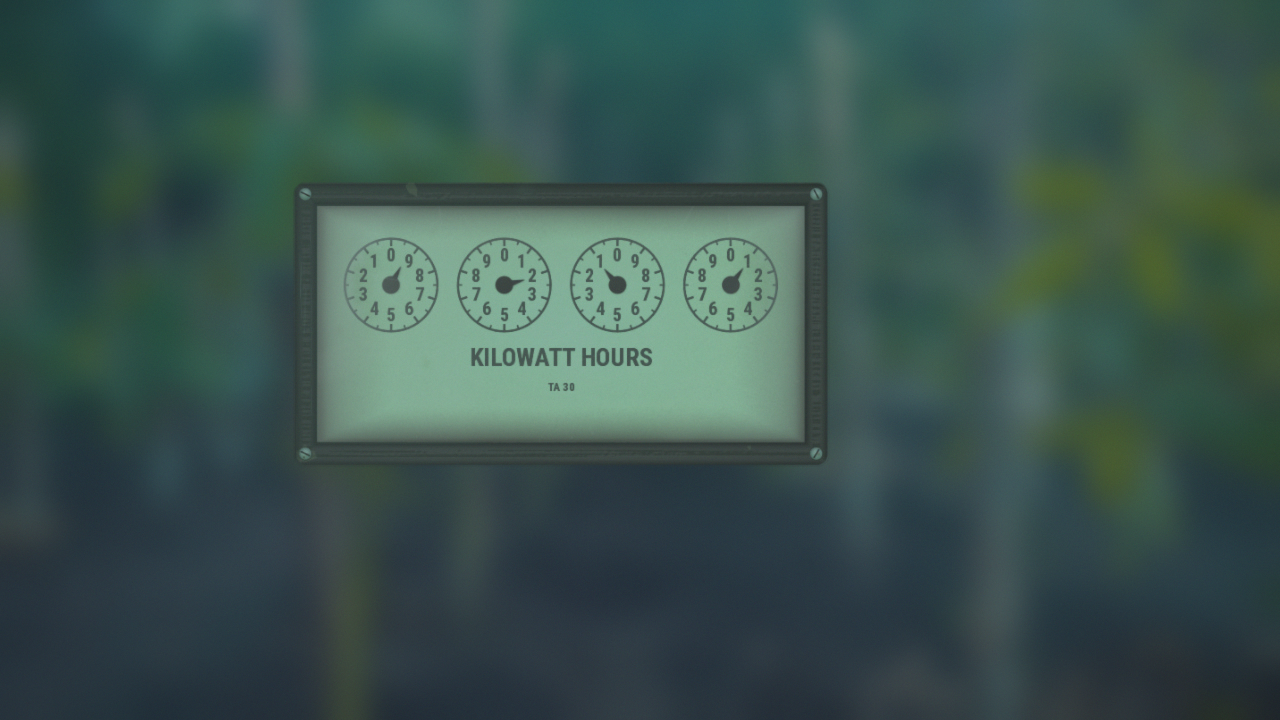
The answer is 9211 kWh
